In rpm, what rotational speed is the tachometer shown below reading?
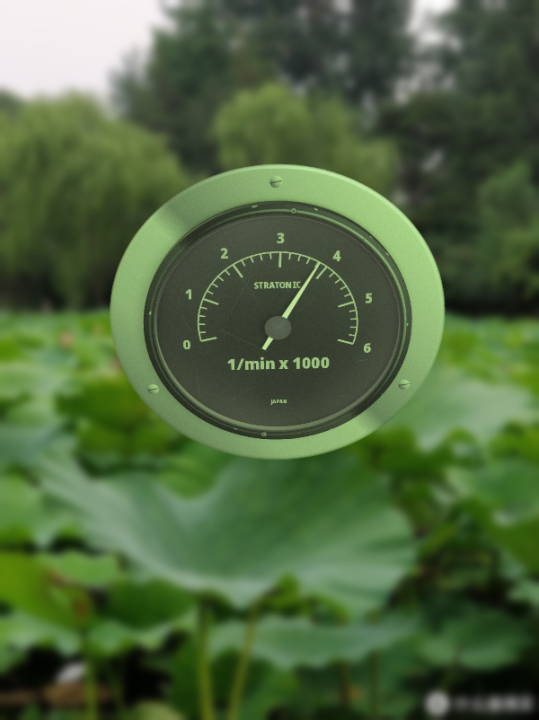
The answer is 3800 rpm
